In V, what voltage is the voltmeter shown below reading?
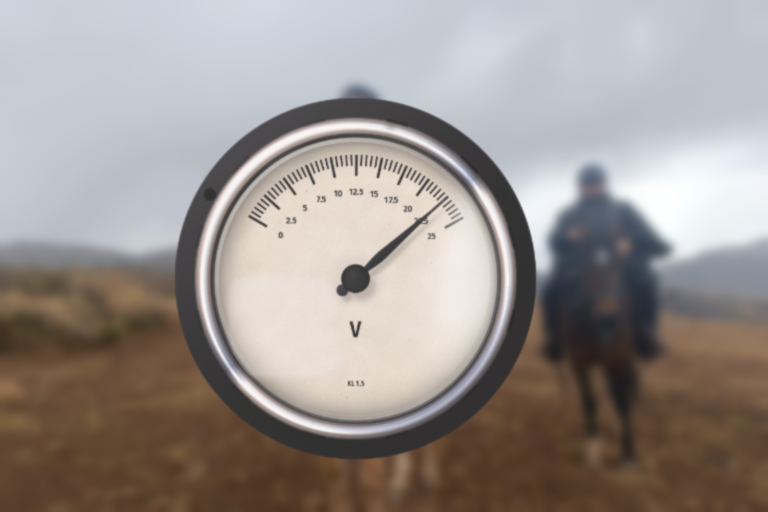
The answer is 22.5 V
